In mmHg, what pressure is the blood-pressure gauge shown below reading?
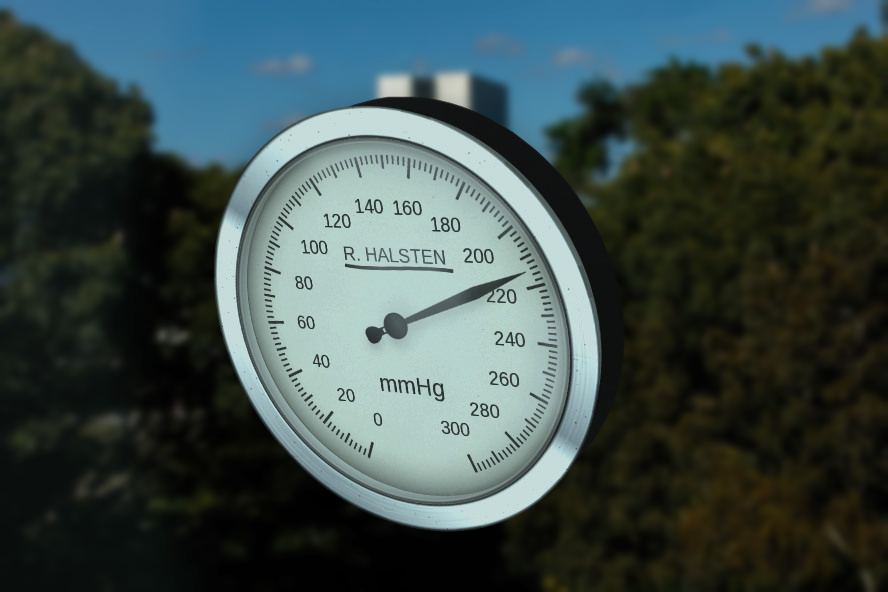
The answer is 214 mmHg
